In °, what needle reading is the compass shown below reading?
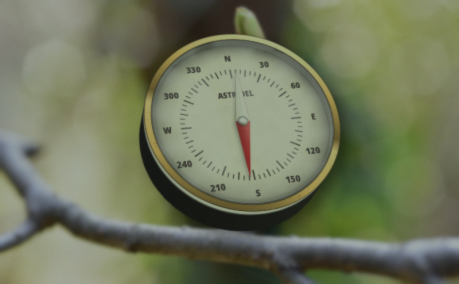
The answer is 185 °
